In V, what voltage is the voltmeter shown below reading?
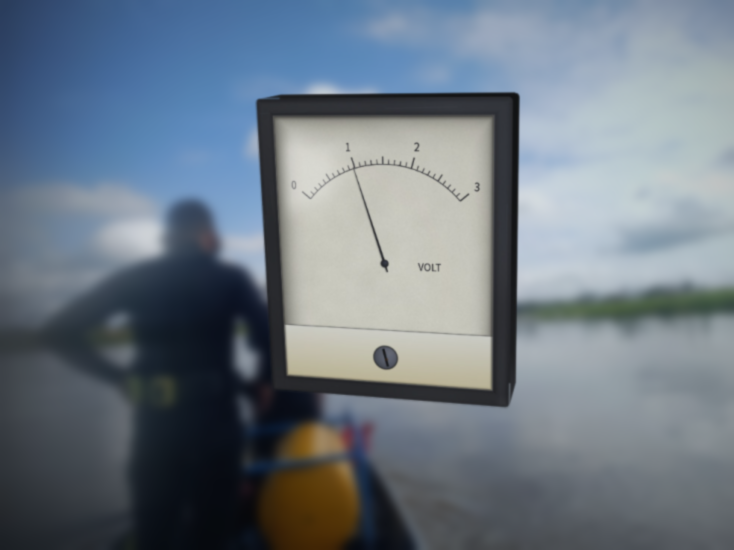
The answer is 1 V
